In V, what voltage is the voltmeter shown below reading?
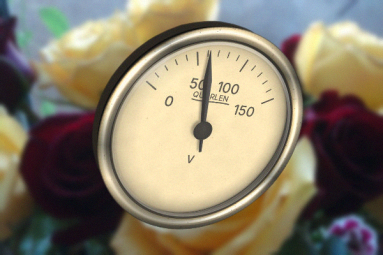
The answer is 60 V
